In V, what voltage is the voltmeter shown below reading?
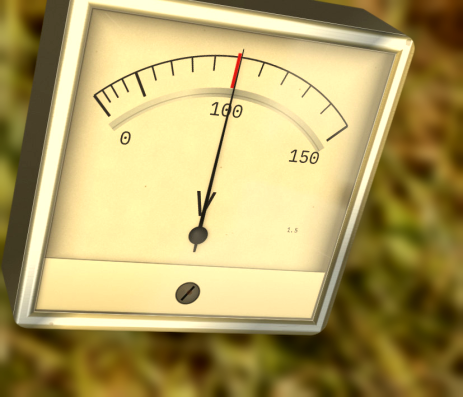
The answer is 100 V
